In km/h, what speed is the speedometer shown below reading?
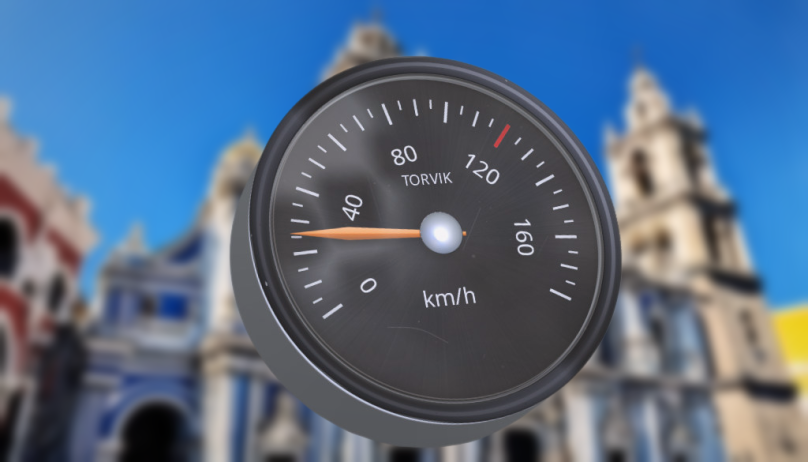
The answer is 25 km/h
